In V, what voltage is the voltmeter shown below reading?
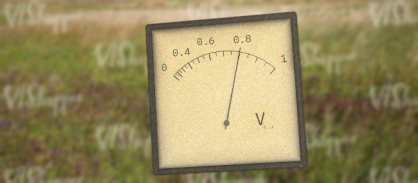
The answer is 0.8 V
